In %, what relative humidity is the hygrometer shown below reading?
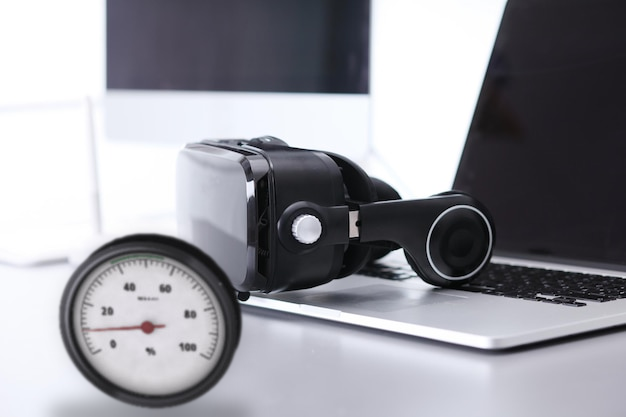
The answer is 10 %
